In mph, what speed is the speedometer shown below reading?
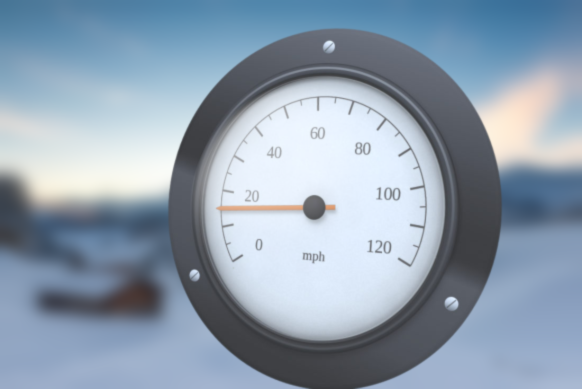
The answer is 15 mph
